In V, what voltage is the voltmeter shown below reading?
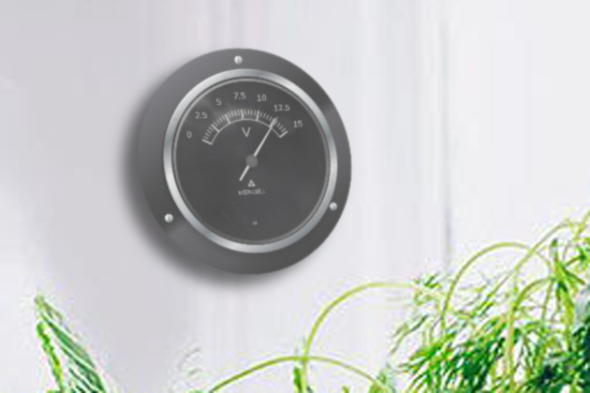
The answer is 12.5 V
